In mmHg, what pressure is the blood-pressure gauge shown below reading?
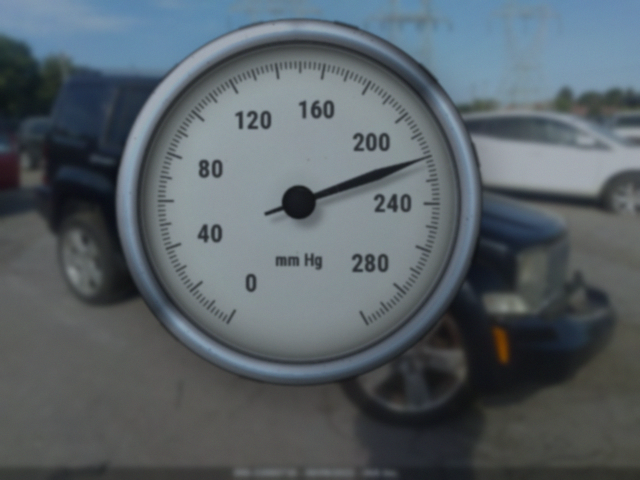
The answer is 220 mmHg
